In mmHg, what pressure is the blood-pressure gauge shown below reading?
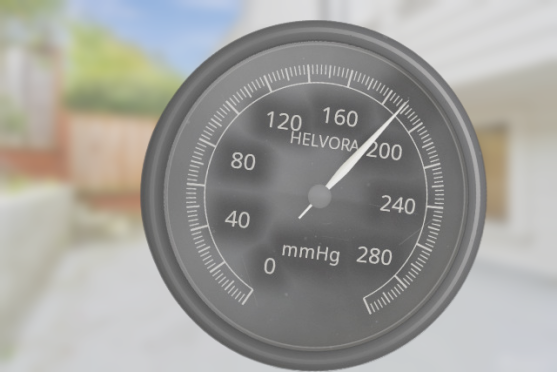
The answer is 188 mmHg
